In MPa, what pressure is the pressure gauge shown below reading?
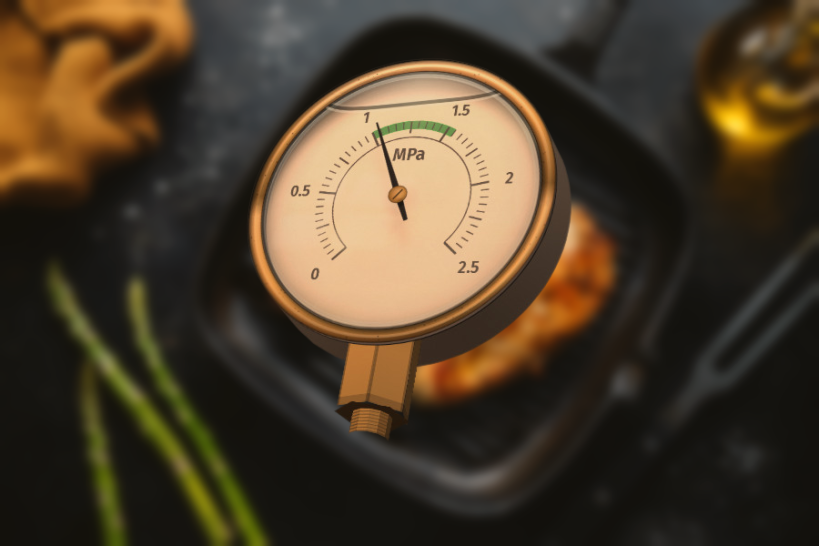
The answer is 1.05 MPa
